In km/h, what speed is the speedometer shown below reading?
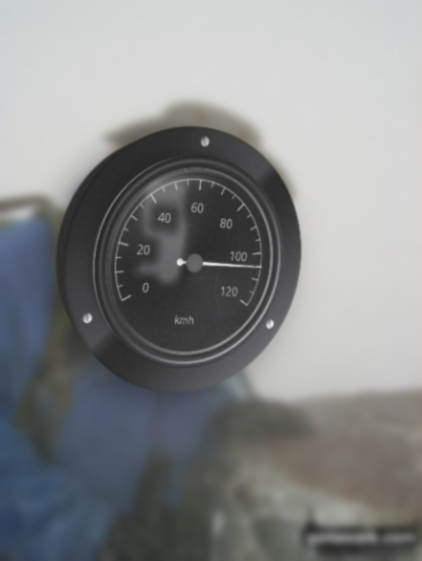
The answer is 105 km/h
